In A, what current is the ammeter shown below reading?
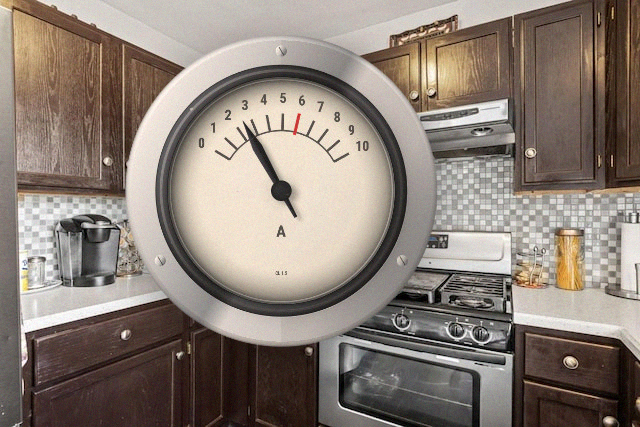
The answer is 2.5 A
